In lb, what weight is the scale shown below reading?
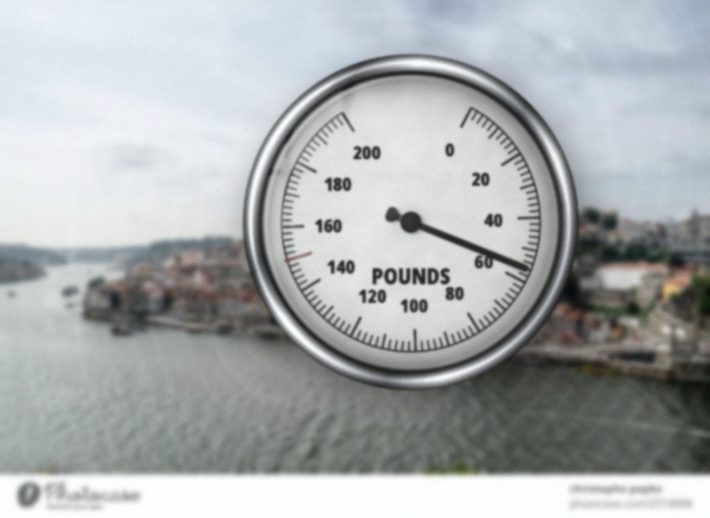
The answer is 56 lb
